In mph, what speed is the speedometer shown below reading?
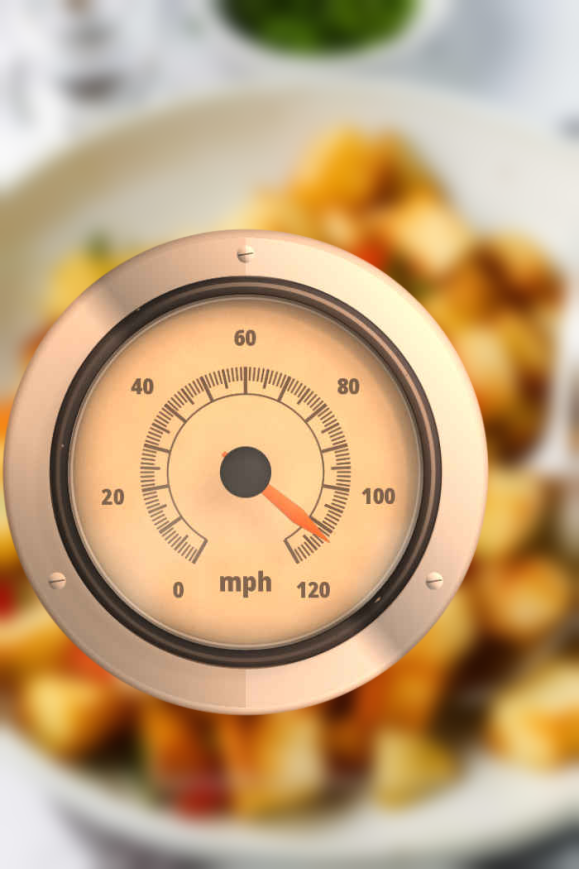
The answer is 112 mph
